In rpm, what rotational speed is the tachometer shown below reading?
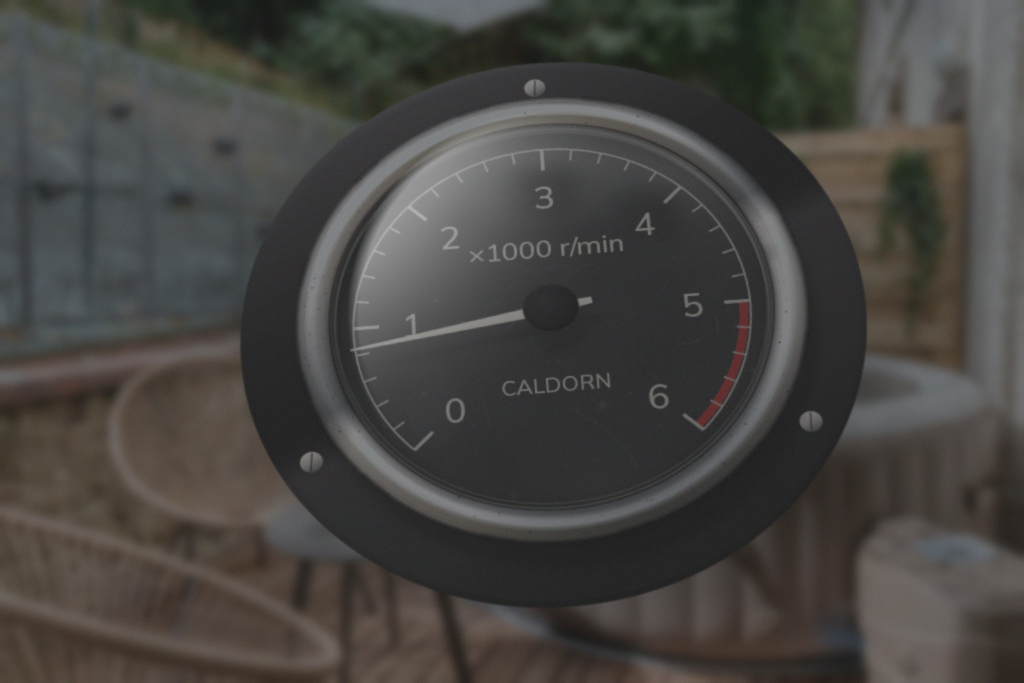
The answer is 800 rpm
